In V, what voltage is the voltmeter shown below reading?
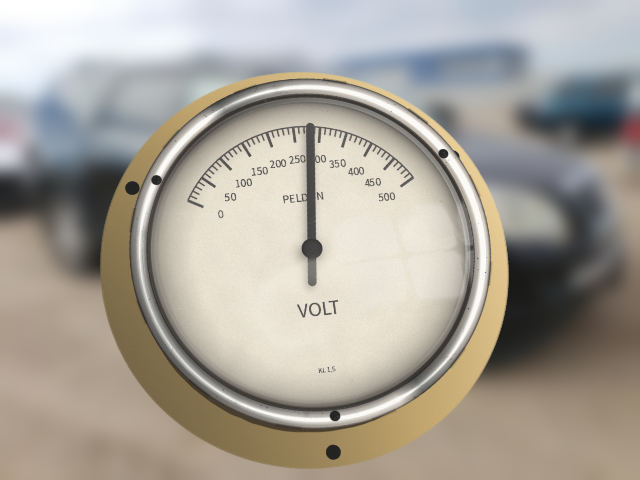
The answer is 280 V
